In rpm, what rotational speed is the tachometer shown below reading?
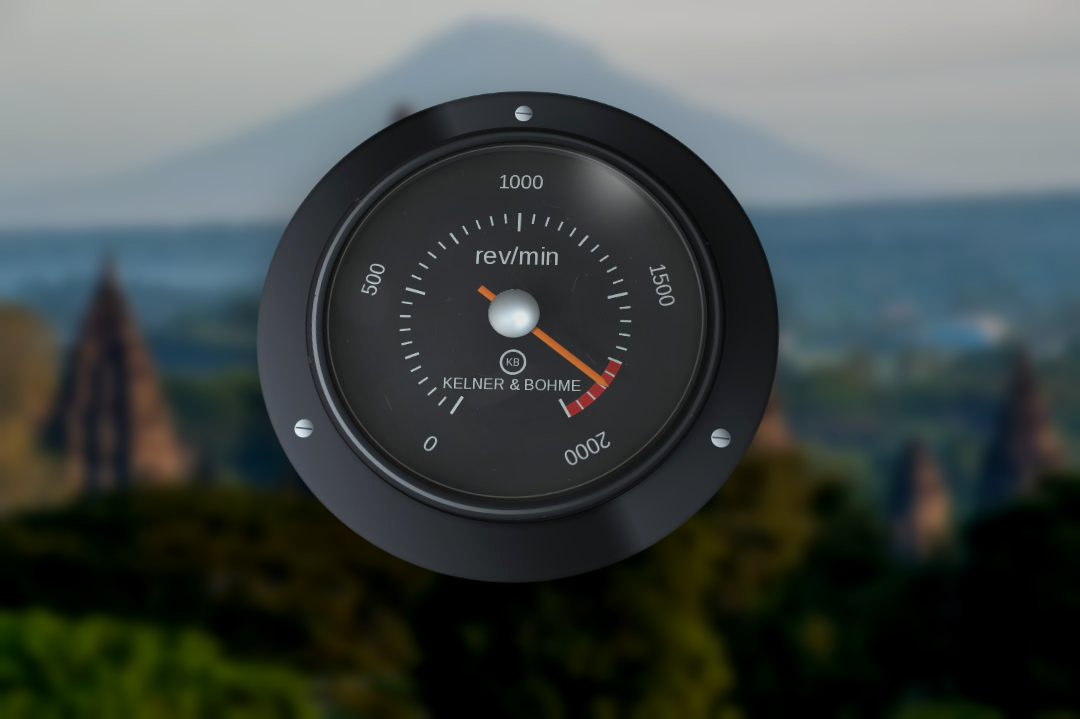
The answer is 1850 rpm
